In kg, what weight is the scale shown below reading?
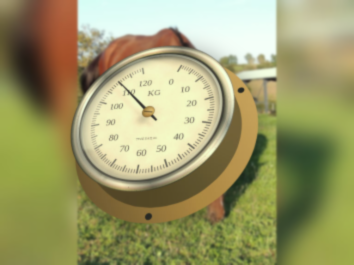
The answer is 110 kg
